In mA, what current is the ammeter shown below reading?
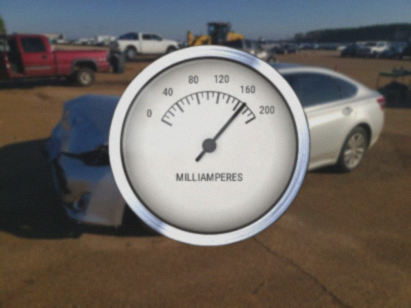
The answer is 170 mA
